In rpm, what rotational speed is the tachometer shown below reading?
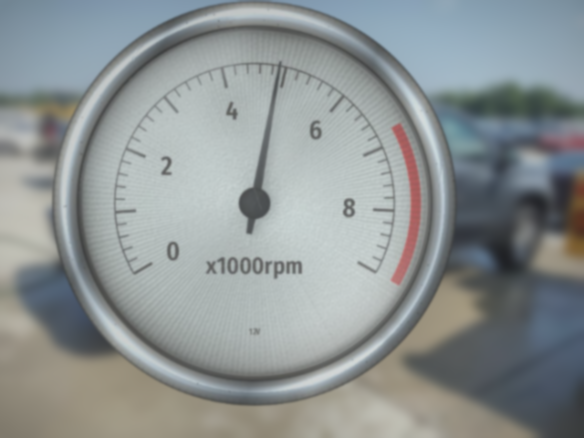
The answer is 4900 rpm
